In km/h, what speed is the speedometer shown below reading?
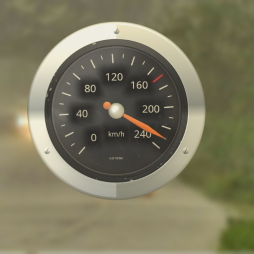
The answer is 230 km/h
